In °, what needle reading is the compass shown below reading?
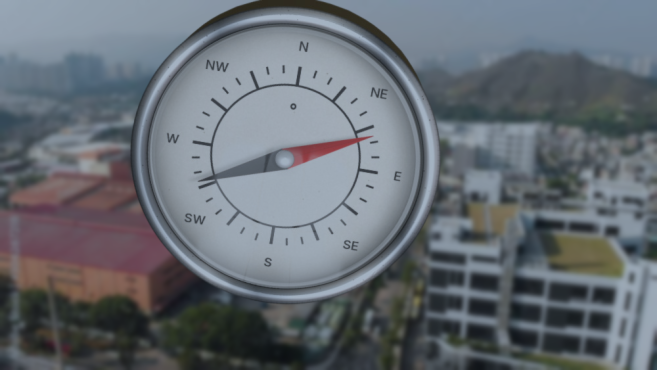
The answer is 65 °
